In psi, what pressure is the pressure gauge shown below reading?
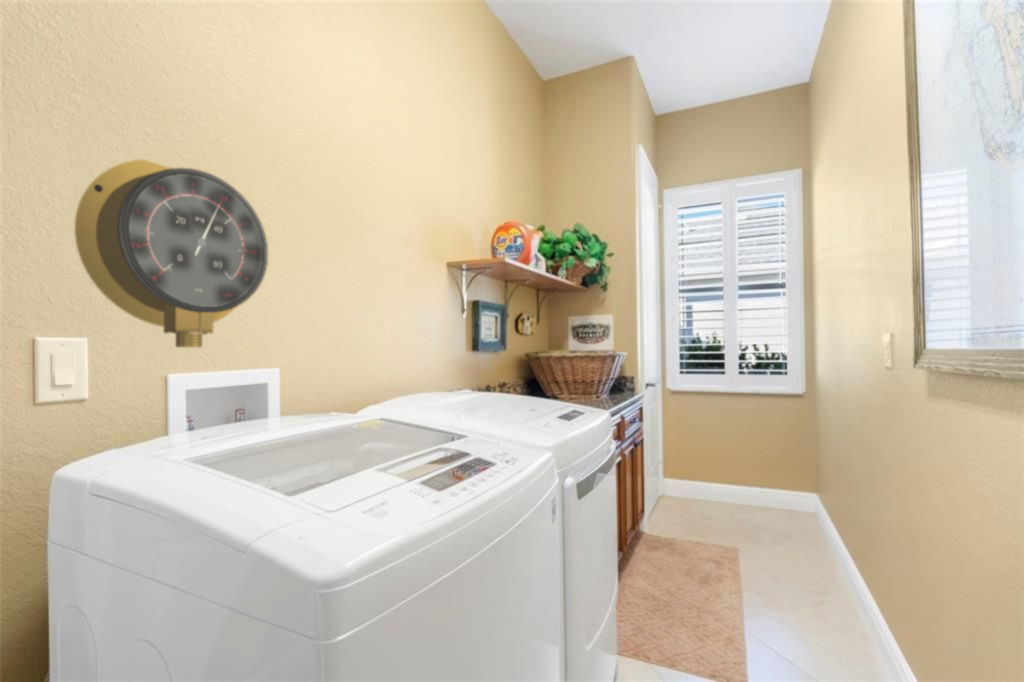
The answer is 35 psi
